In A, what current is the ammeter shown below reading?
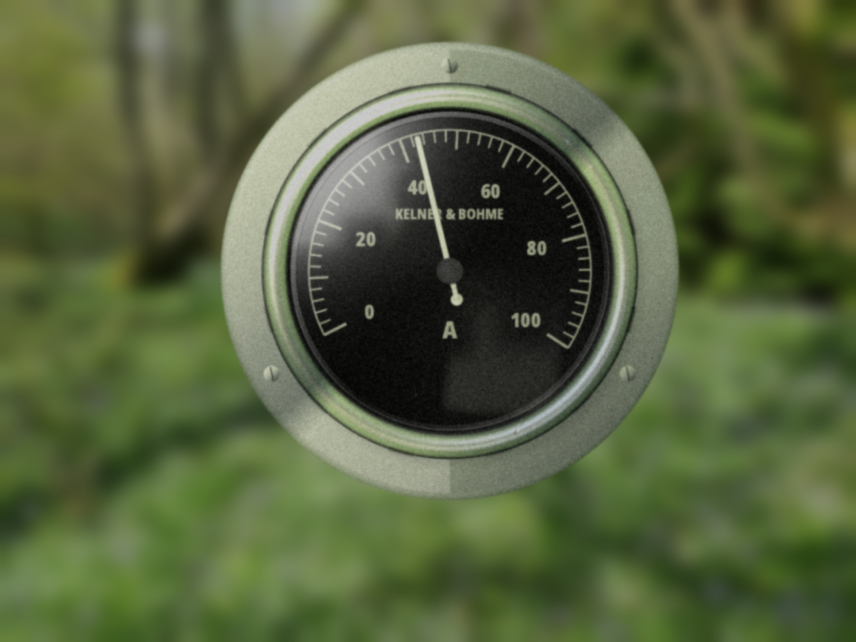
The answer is 43 A
